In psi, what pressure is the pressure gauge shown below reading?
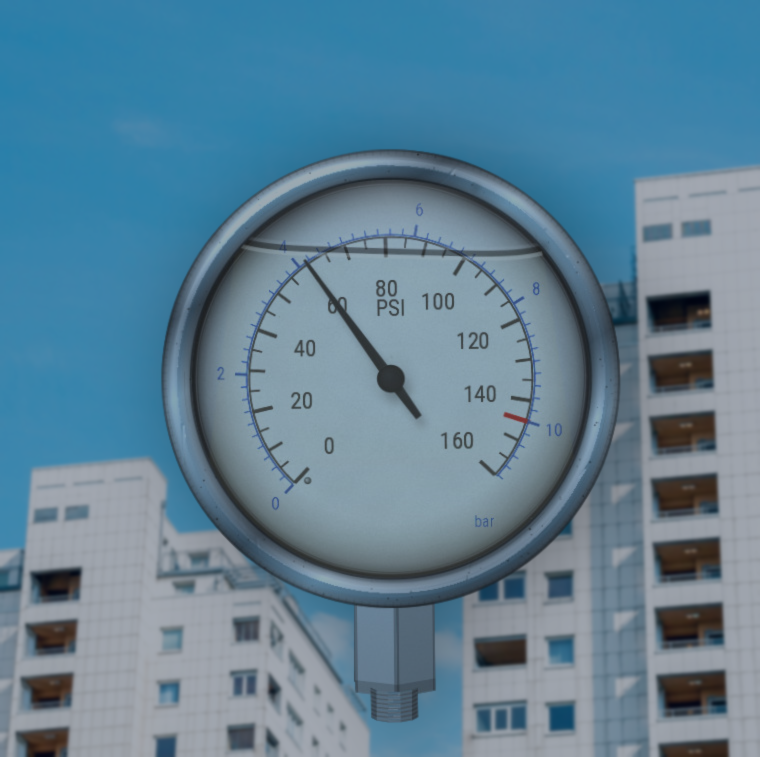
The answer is 60 psi
